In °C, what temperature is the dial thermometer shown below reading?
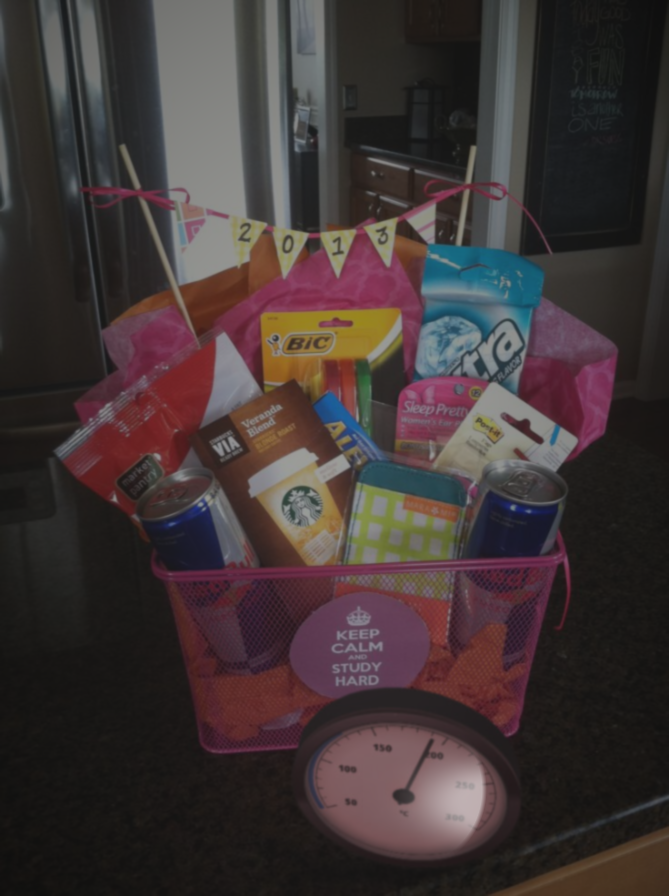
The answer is 190 °C
